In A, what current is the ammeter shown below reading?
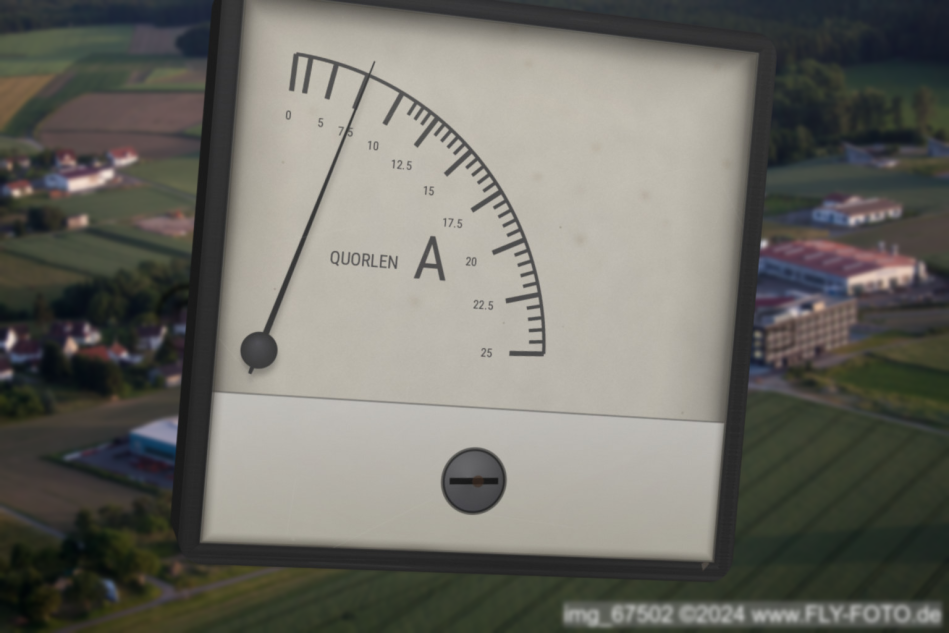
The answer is 7.5 A
